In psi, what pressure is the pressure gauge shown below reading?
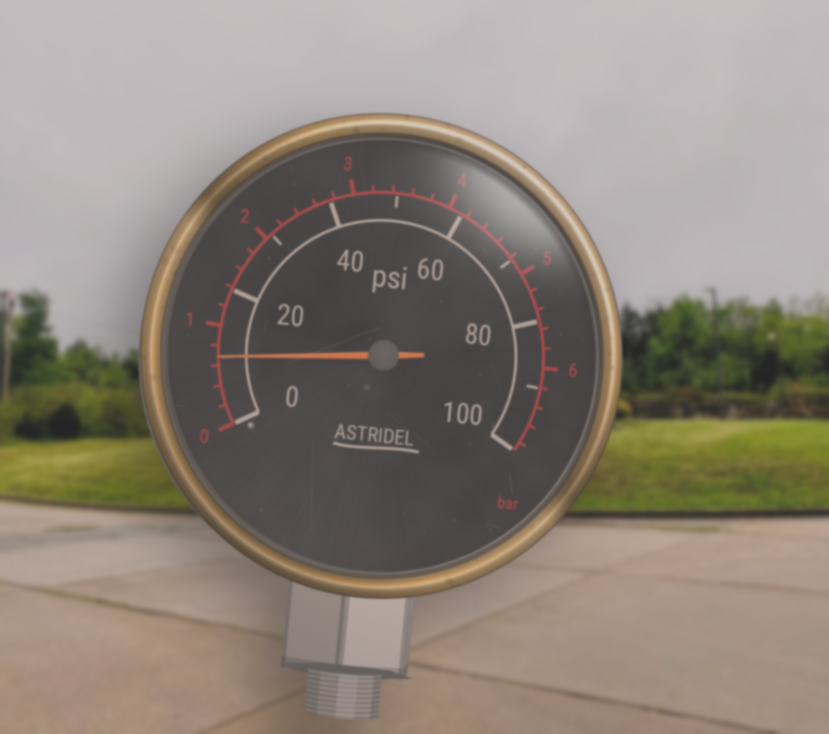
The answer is 10 psi
